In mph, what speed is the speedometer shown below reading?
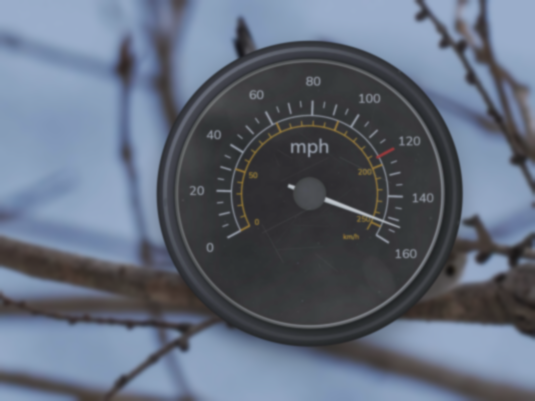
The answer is 152.5 mph
